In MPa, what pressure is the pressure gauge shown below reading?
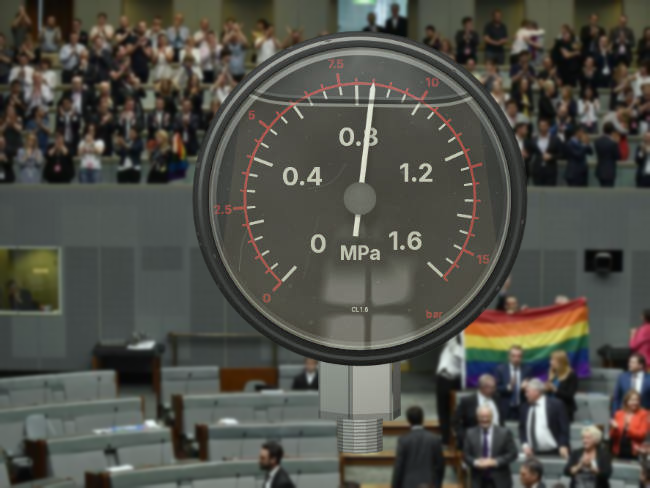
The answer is 0.85 MPa
